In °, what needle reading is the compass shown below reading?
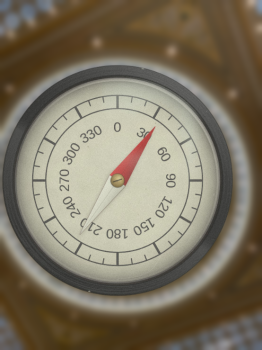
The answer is 35 °
